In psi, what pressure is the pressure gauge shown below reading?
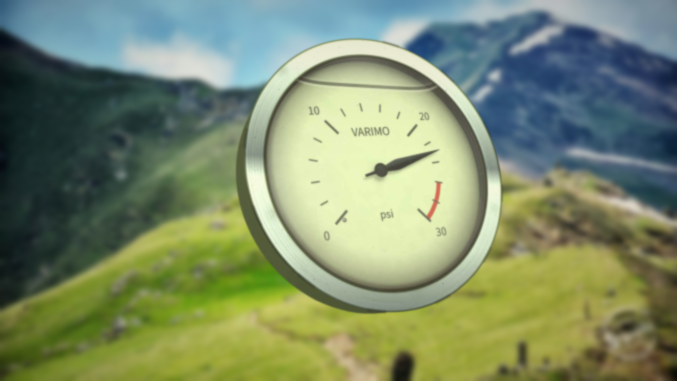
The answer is 23 psi
